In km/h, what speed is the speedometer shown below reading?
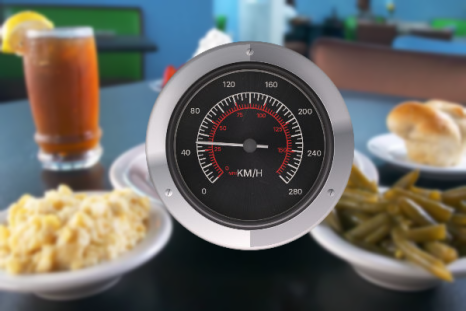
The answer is 50 km/h
